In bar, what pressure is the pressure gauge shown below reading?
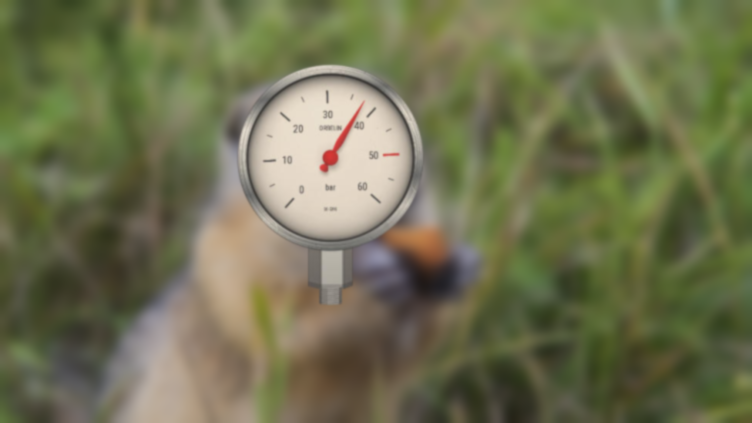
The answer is 37.5 bar
